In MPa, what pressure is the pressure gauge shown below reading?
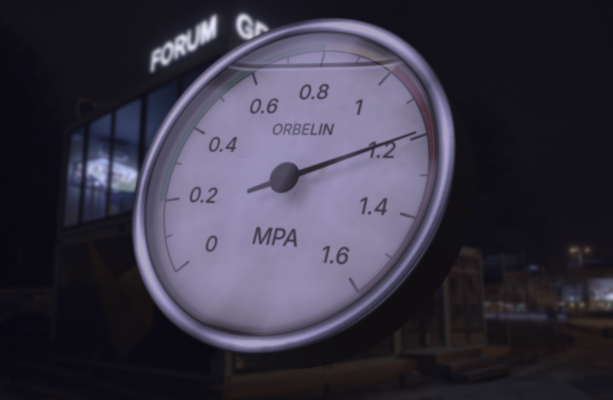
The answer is 1.2 MPa
